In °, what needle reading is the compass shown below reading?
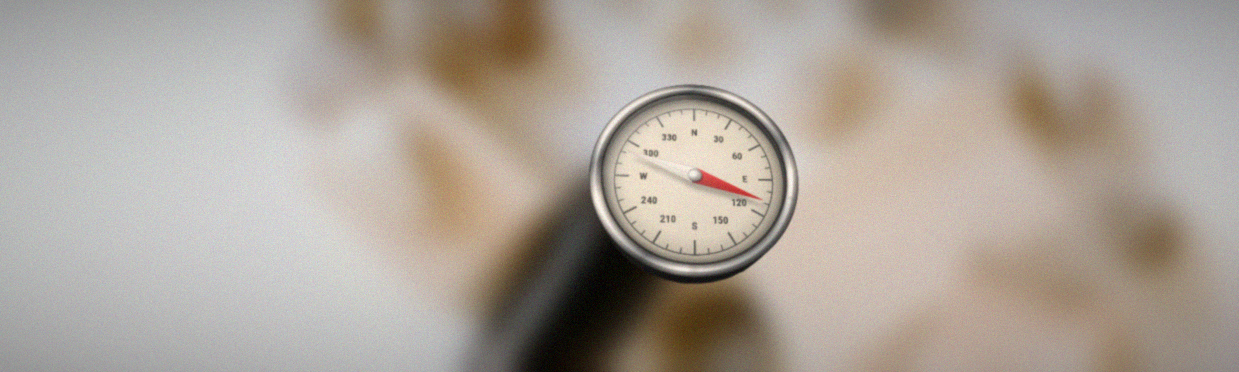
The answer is 110 °
